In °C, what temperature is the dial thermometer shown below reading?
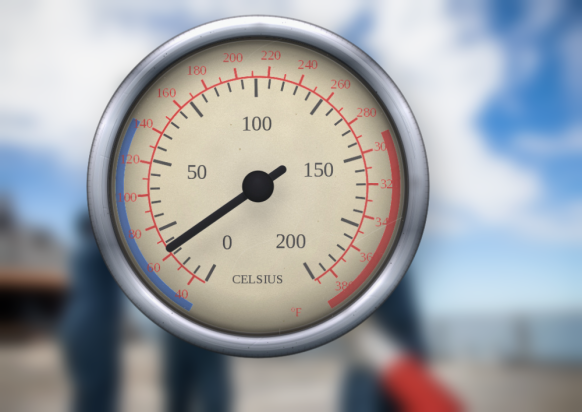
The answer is 17.5 °C
